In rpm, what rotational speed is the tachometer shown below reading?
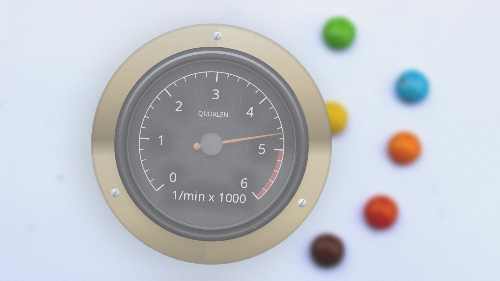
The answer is 4700 rpm
